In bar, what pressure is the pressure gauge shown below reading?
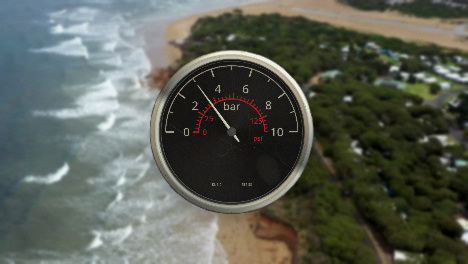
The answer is 3 bar
